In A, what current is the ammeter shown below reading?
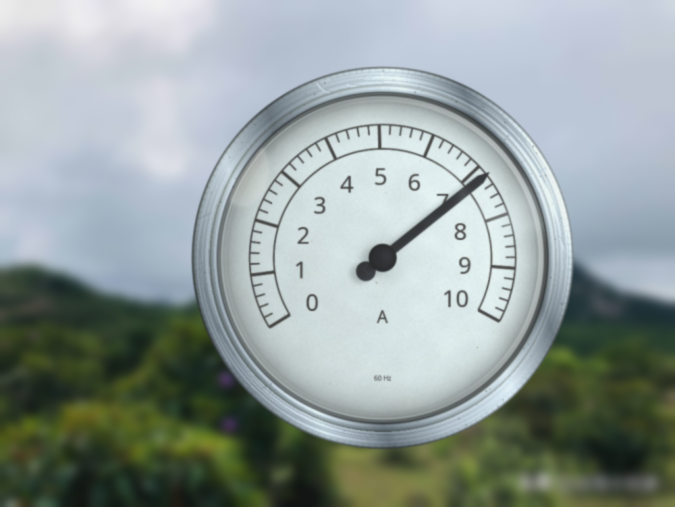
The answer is 7.2 A
